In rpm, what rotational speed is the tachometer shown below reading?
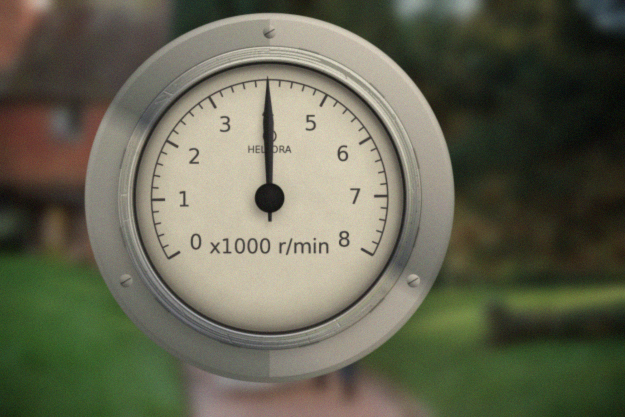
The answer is 4000 rpm
